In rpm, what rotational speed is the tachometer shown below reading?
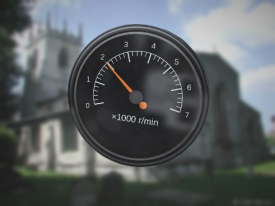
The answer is 2000 rpm
